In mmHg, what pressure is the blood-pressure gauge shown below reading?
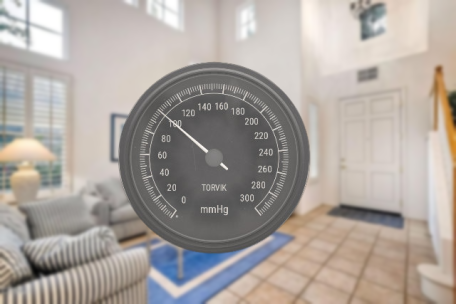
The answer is 100 mmHg
